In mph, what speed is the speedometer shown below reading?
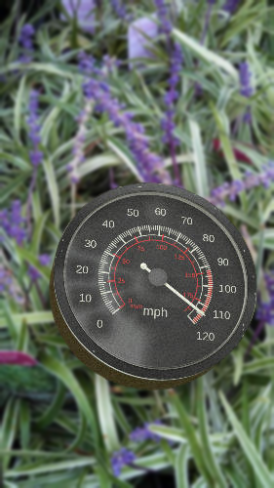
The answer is 115 mph
